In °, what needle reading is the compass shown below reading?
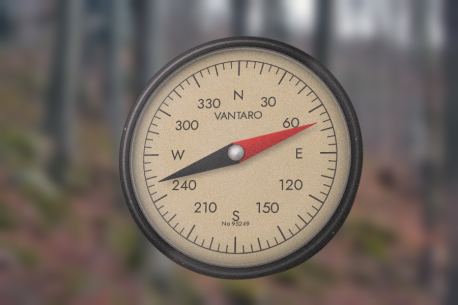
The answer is 70 °
